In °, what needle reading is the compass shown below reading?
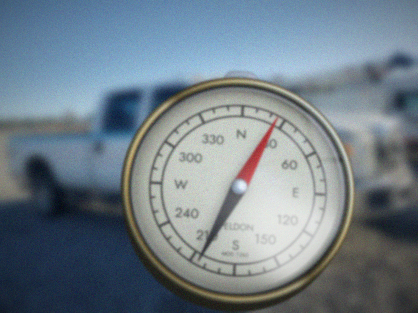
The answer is 25 °
